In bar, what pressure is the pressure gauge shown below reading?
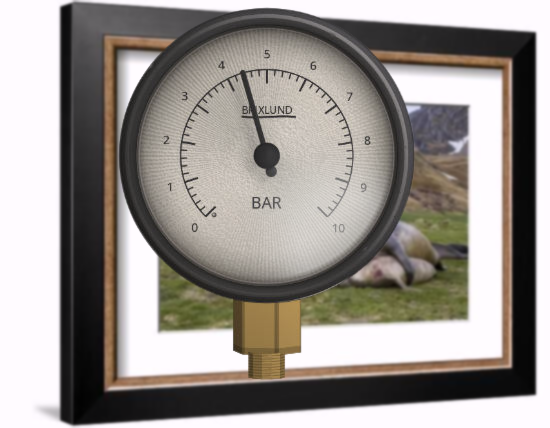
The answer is 4.4 bar
